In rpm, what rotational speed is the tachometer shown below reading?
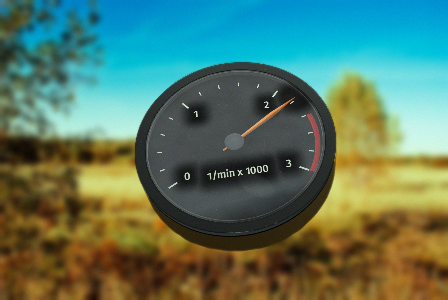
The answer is 2200 rpm
